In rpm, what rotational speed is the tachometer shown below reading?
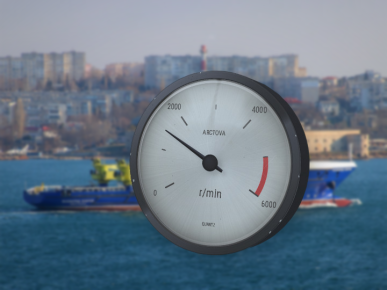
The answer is 1500 rpm
